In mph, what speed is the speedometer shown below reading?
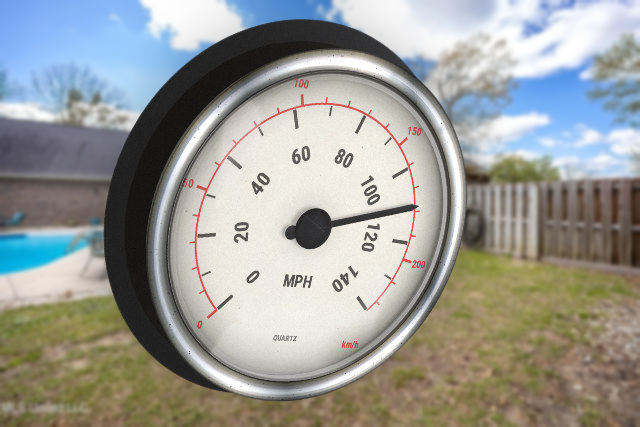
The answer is 110 mph
